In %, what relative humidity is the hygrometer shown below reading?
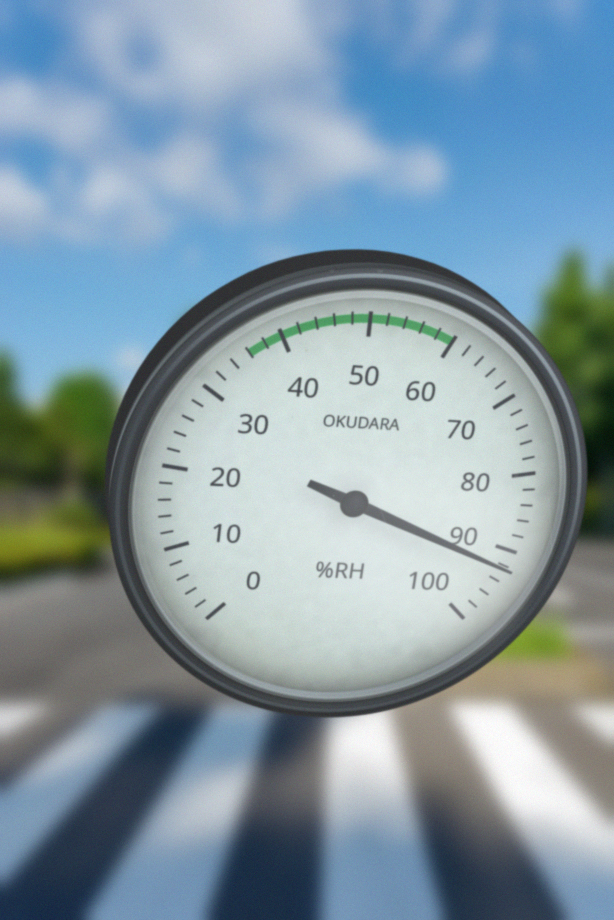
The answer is 92 %
